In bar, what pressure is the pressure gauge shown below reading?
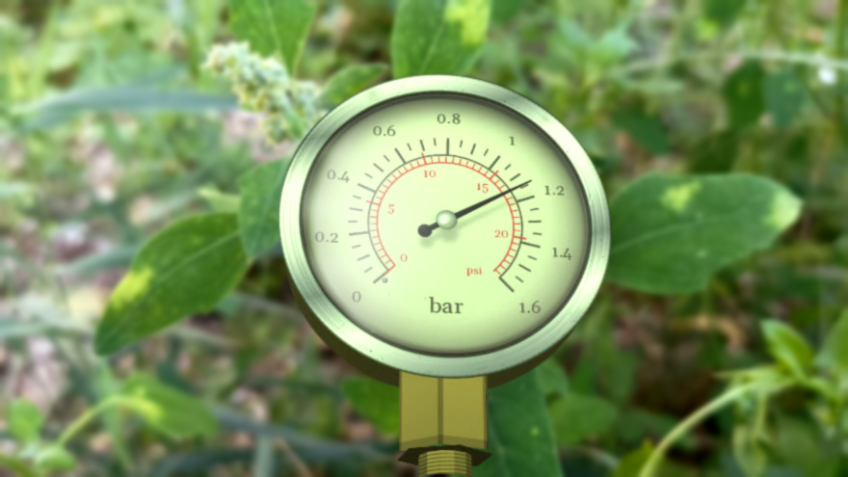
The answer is 1.15 bar
